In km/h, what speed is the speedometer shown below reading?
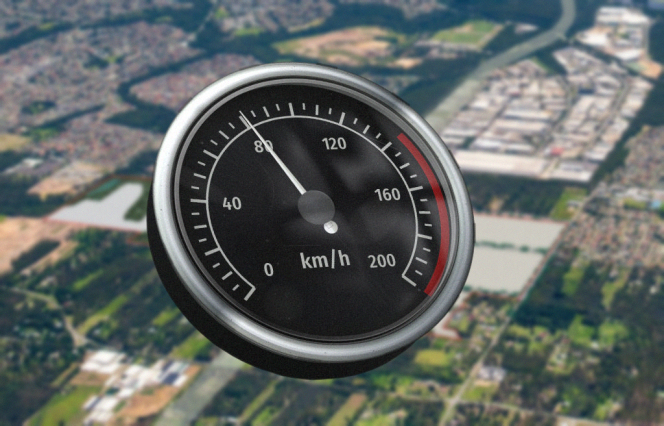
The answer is 80 km/h
